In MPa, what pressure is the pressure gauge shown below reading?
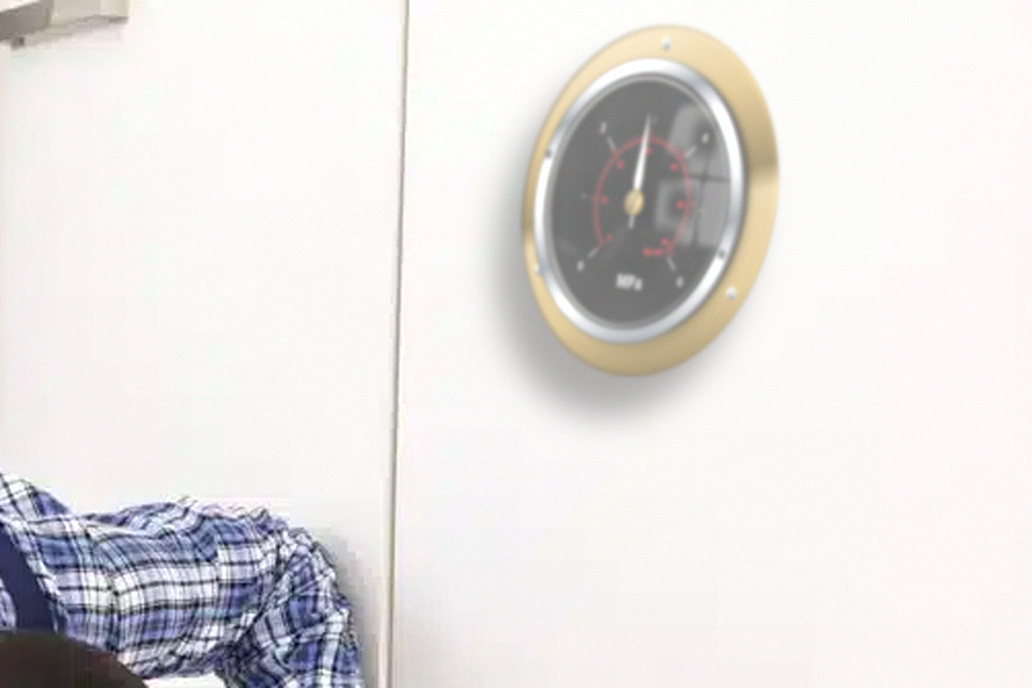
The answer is 3 MPa
